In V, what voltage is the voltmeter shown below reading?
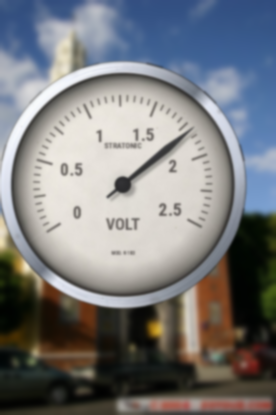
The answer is 1.8 V
